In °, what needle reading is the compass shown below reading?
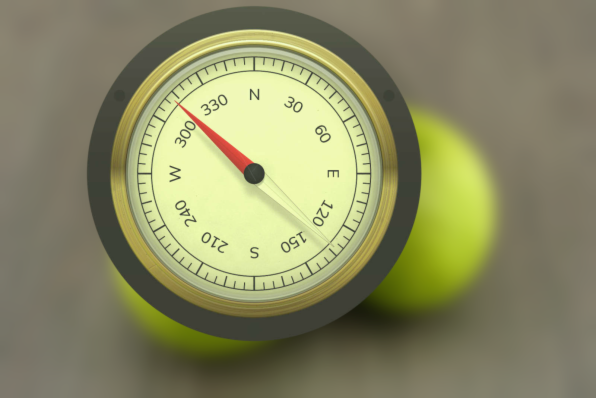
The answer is 312.5 °
